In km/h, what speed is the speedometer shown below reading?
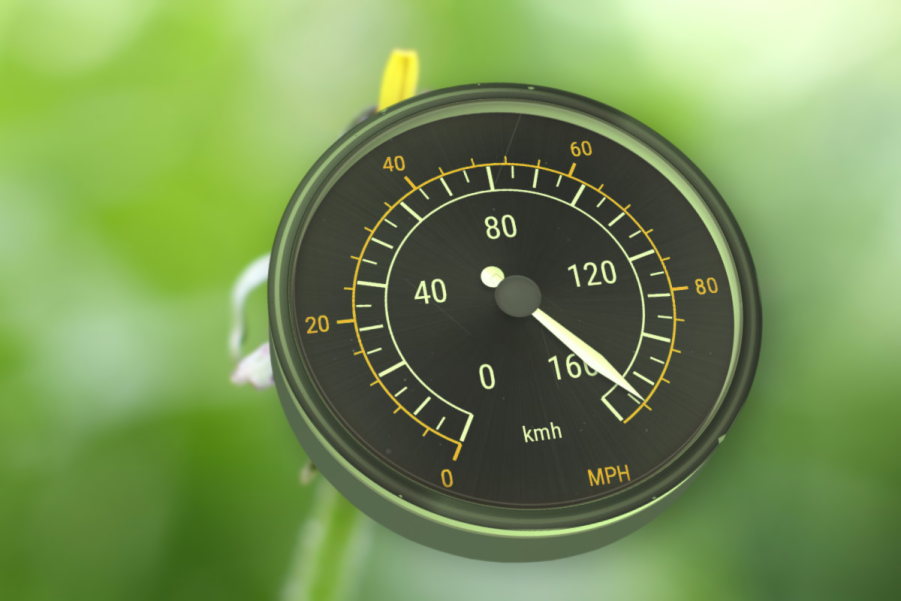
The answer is 155 km/h
